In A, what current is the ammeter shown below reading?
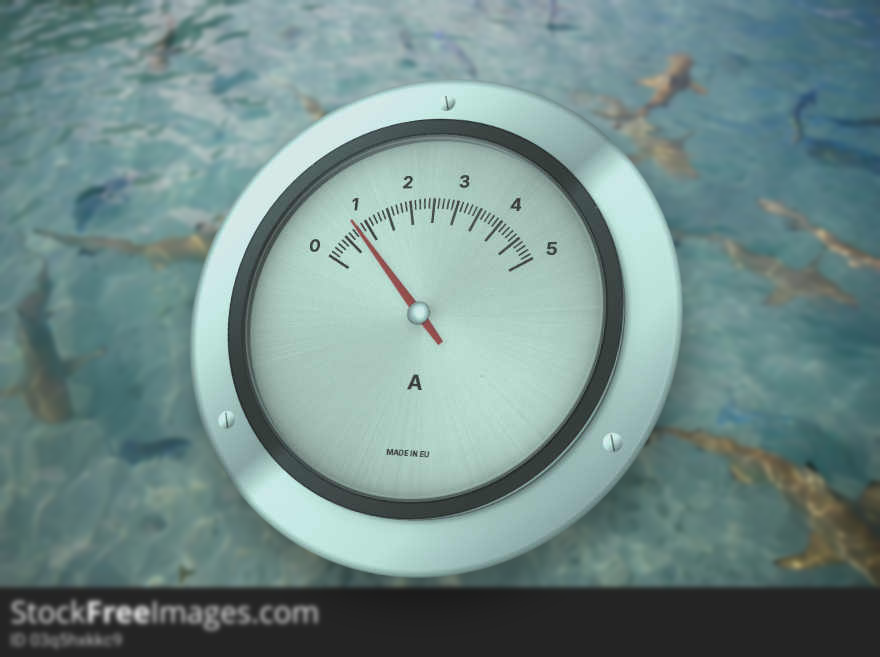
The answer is 0.8 A
